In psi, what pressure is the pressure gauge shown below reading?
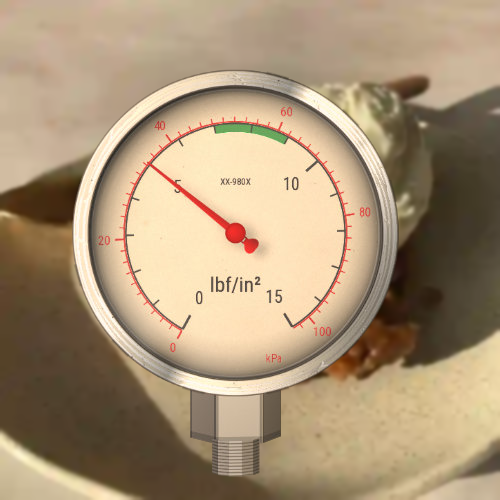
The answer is 5 psi
